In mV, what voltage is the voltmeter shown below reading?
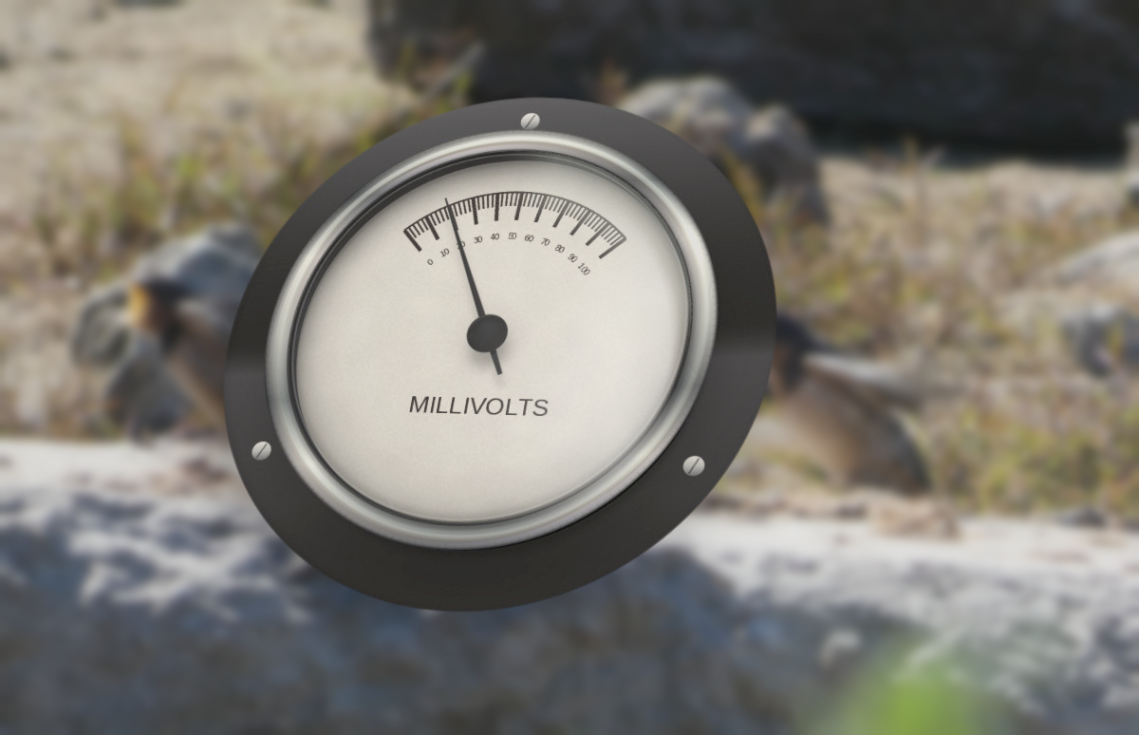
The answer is 20 mV
